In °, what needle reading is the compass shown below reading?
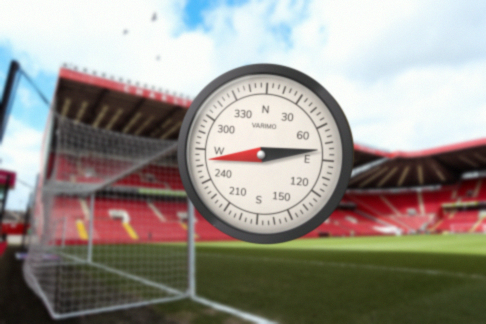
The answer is 260 °
